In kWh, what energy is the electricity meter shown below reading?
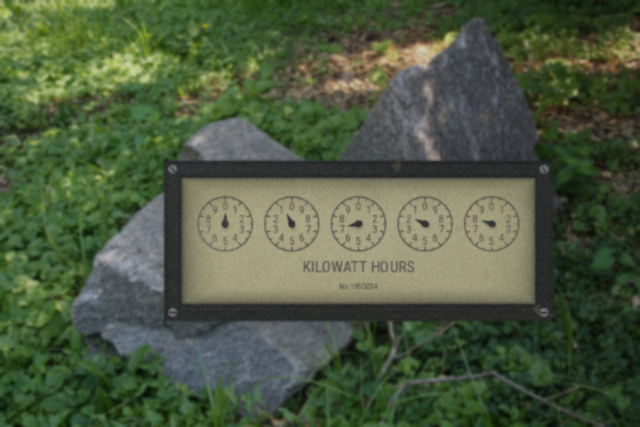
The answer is 718 kWh
